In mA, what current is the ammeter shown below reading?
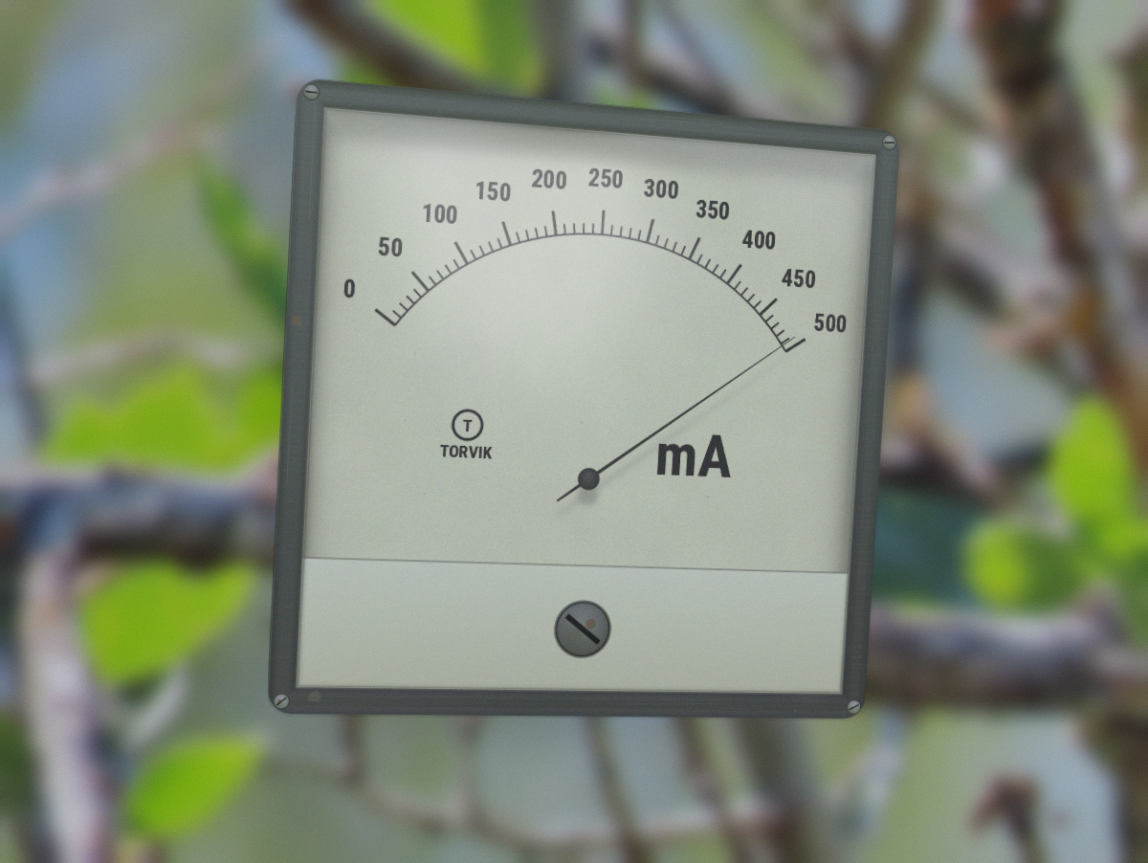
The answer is 490 mA
